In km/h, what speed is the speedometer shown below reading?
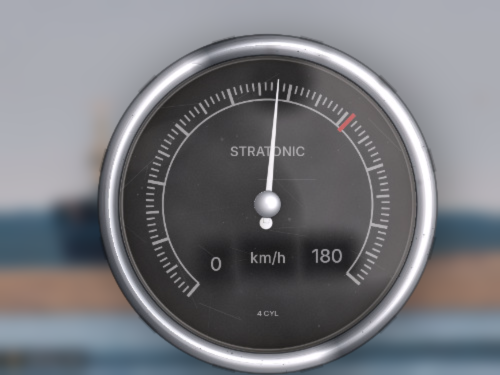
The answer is 96 km/h
